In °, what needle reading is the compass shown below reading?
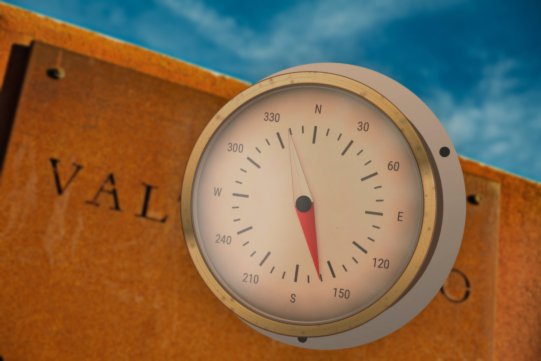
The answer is 160 °
